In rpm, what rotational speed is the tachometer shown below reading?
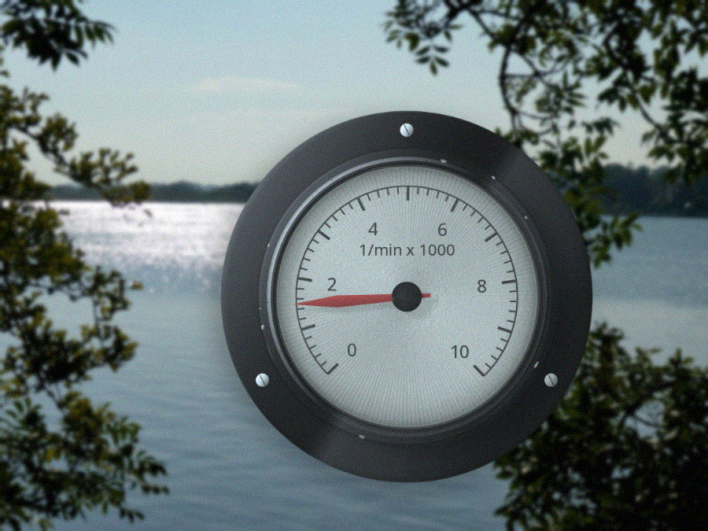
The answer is 1500 rpm
